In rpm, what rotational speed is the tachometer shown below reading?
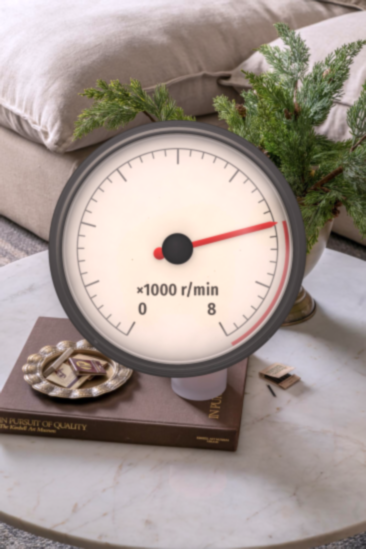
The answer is 6000 rpm
